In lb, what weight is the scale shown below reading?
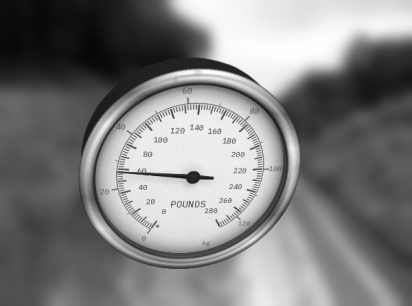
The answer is 60 lb
